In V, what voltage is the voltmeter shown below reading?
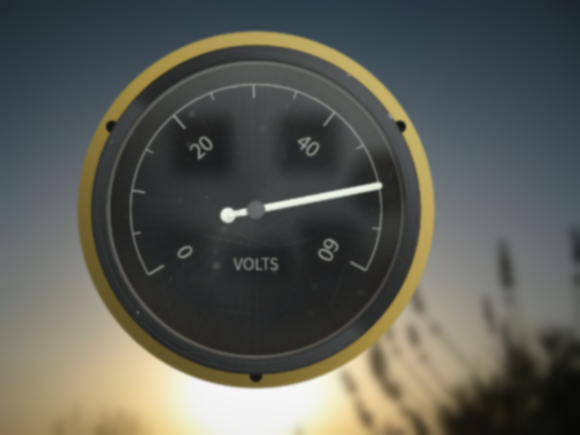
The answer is 50 V
